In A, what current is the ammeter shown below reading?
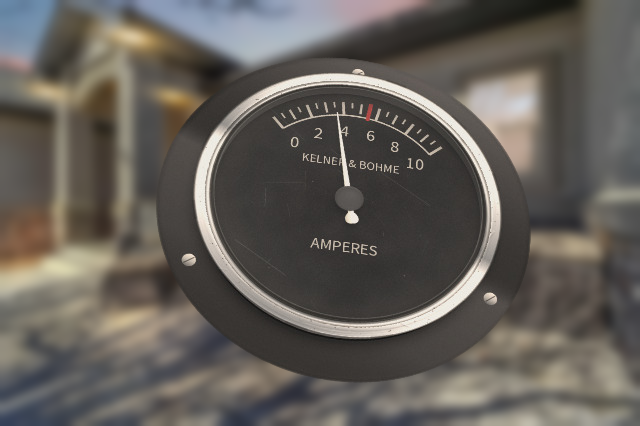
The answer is 3.5 A
